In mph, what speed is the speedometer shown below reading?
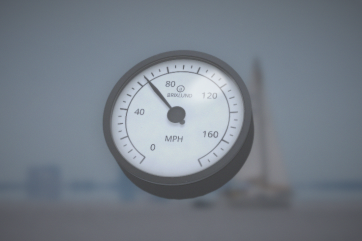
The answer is 65 mph
